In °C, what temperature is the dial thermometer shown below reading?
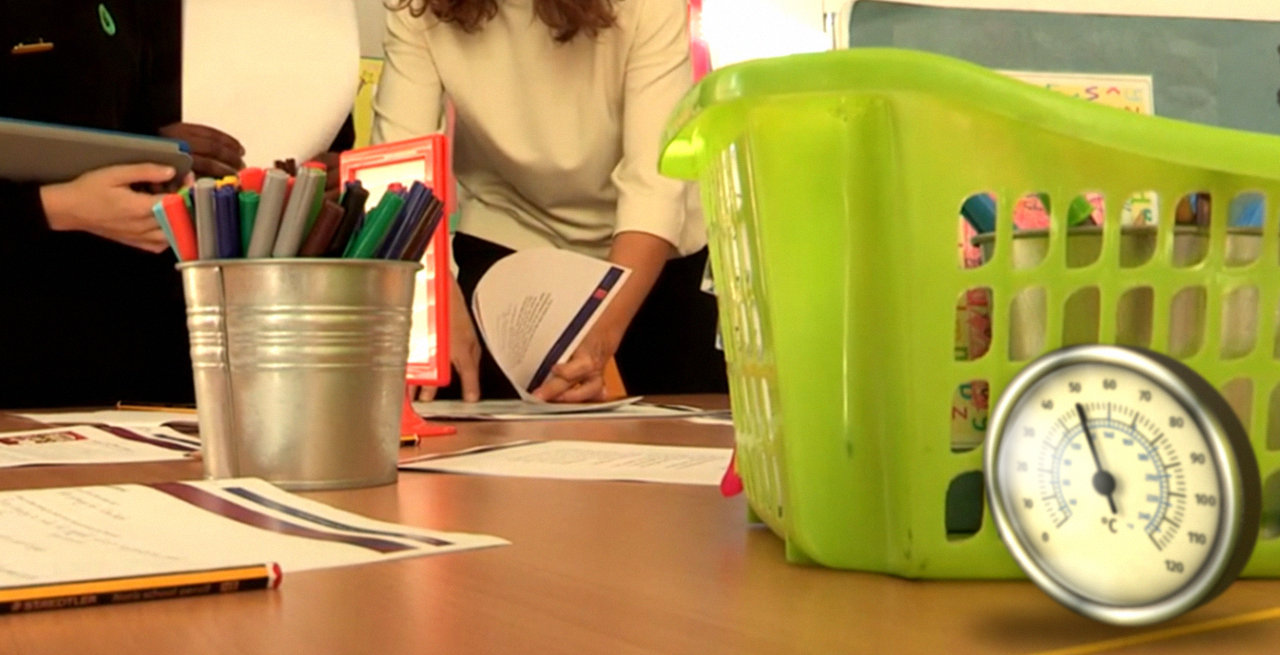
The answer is 50 °C
